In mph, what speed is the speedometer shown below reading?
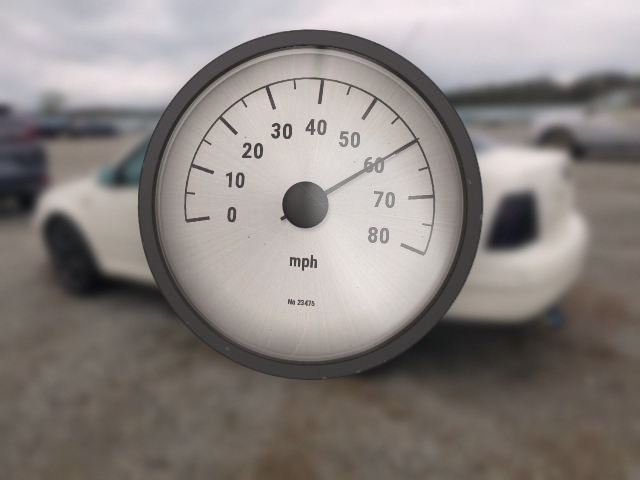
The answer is 60 mph
